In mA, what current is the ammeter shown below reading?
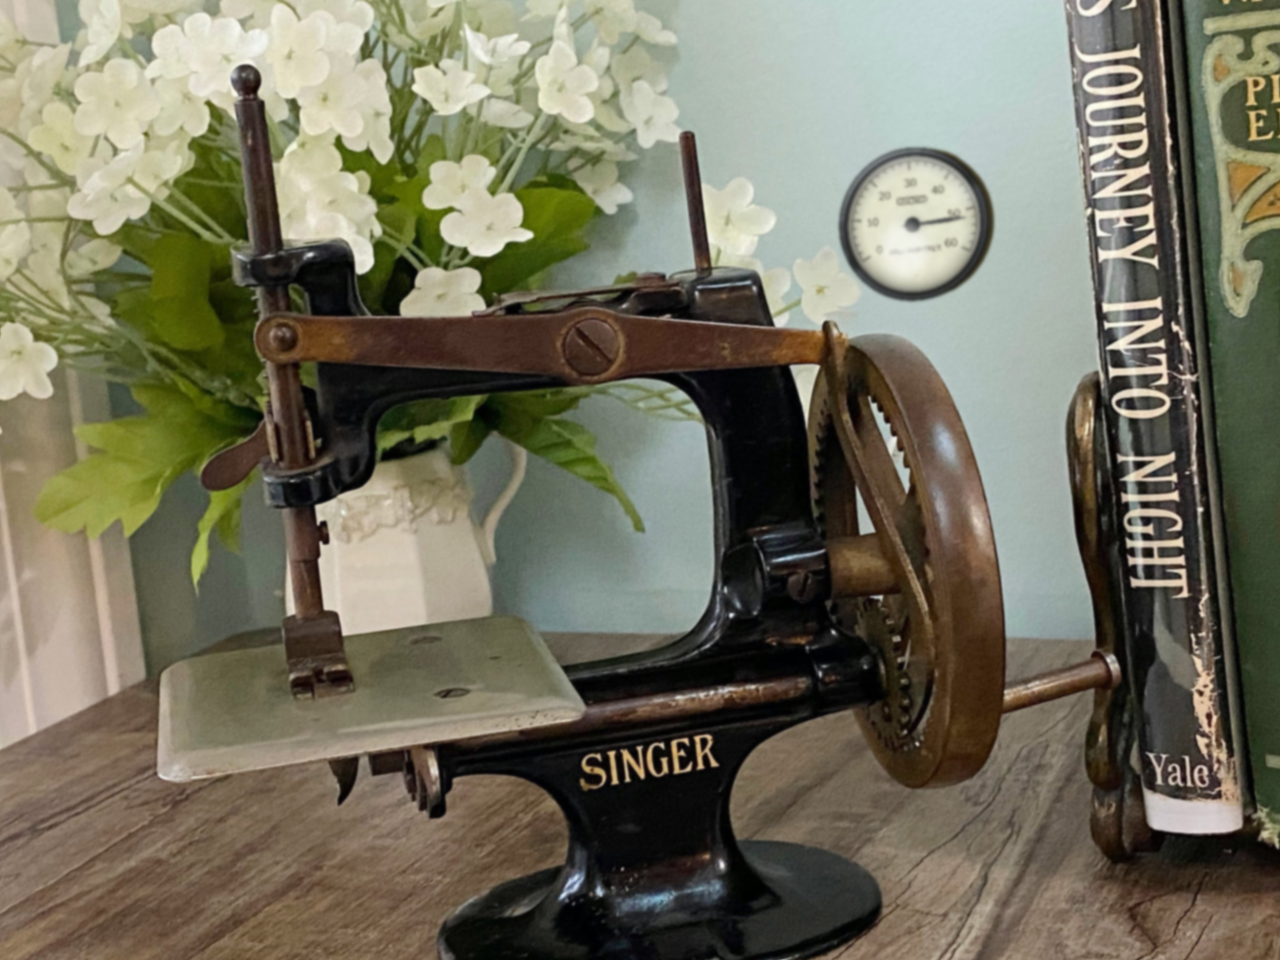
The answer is 52 mA
